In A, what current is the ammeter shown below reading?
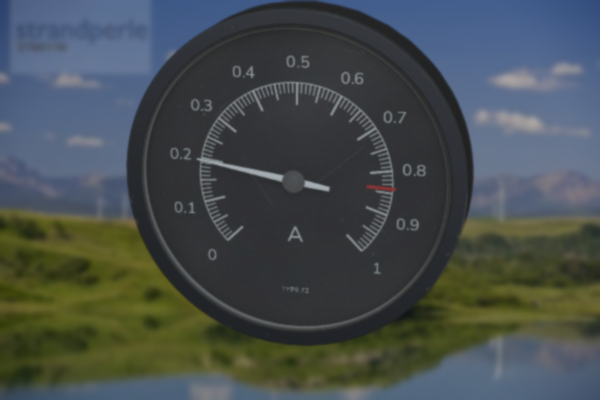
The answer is 0.2 A
